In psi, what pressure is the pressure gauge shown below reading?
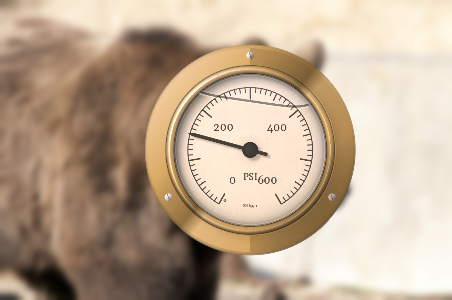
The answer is 150 psi
